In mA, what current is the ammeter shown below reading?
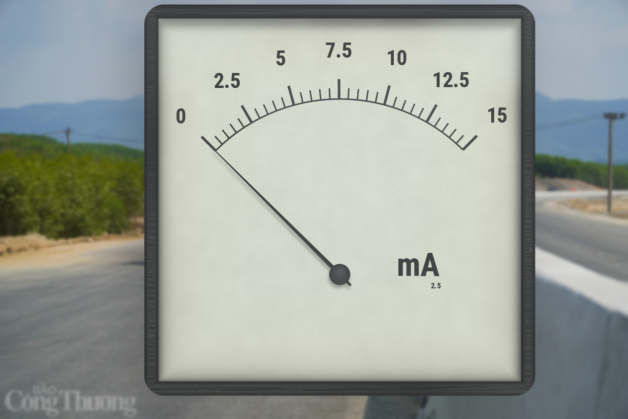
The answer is 0 mA
